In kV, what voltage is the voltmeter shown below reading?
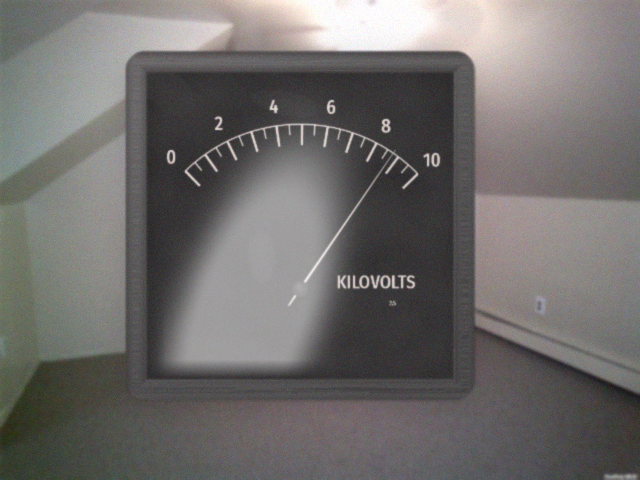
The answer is 8.75 kV
